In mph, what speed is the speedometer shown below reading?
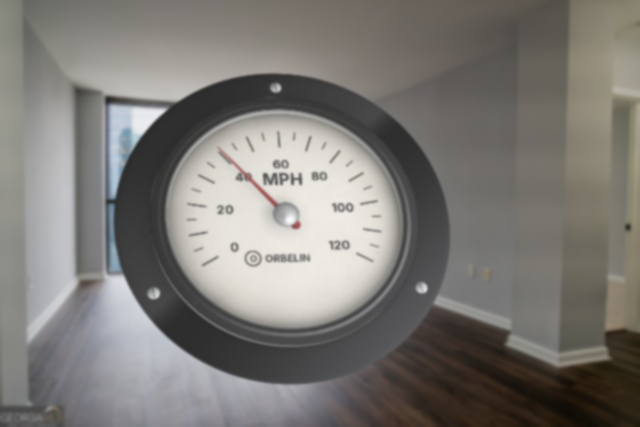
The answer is 40 mph
